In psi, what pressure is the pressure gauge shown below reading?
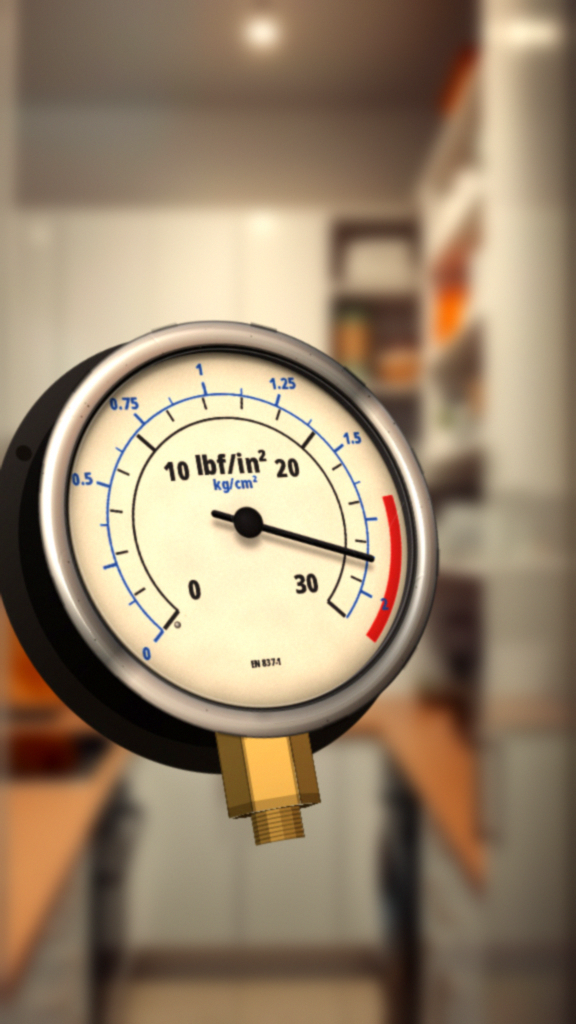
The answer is 27 psi
